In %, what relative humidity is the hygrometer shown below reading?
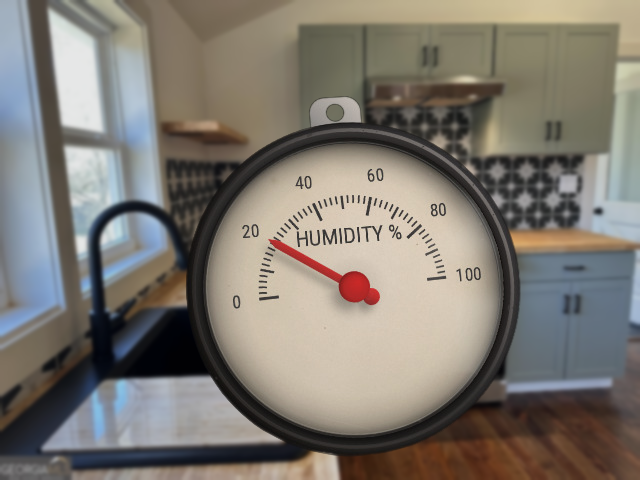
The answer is 20 %
